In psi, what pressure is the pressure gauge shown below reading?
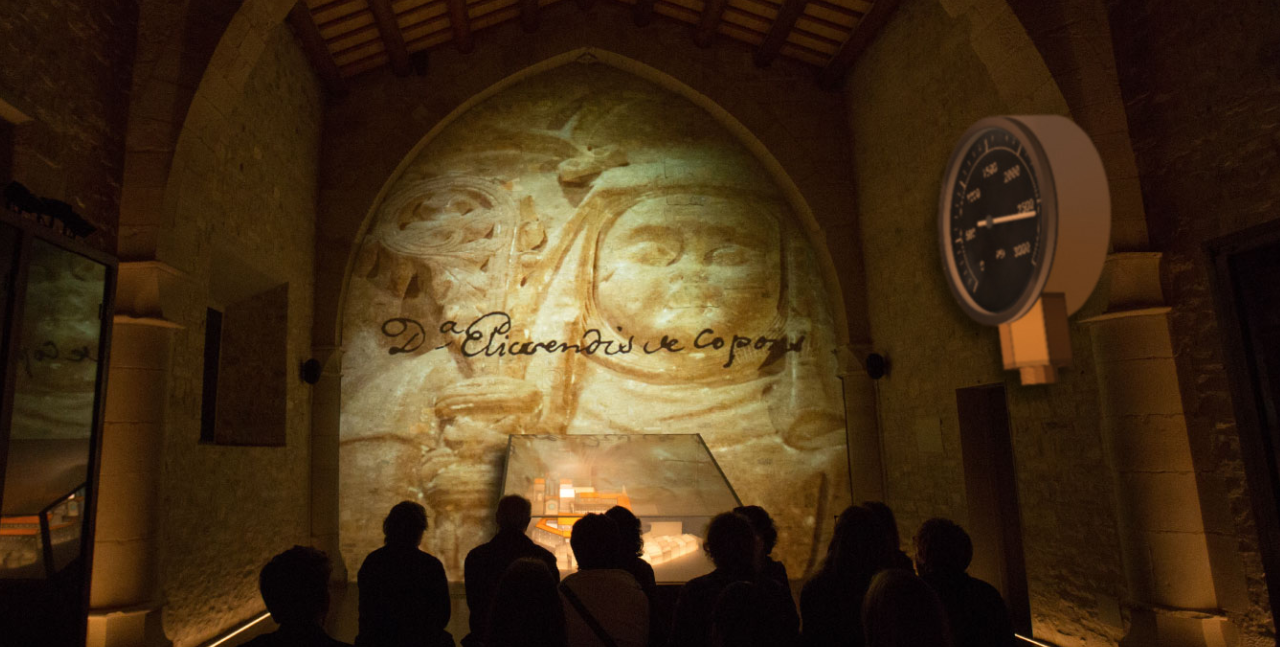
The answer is 2600 psi
